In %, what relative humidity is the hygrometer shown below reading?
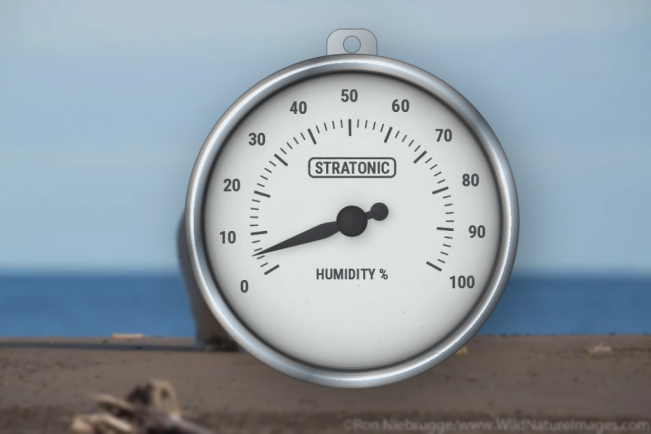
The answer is 5 %
